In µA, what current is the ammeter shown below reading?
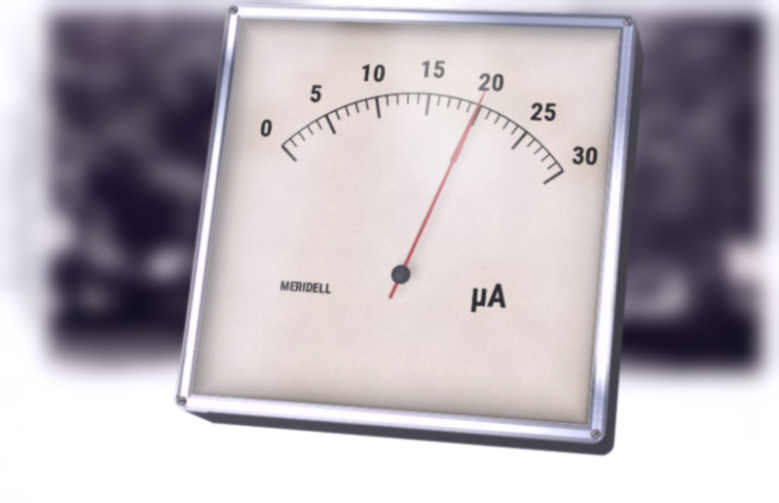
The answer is 20 µA
